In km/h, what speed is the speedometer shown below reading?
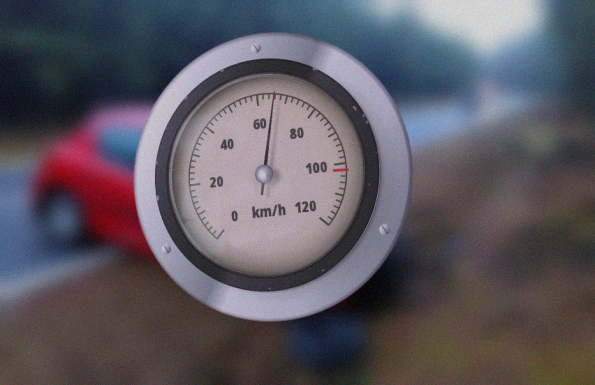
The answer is 66 km/h
